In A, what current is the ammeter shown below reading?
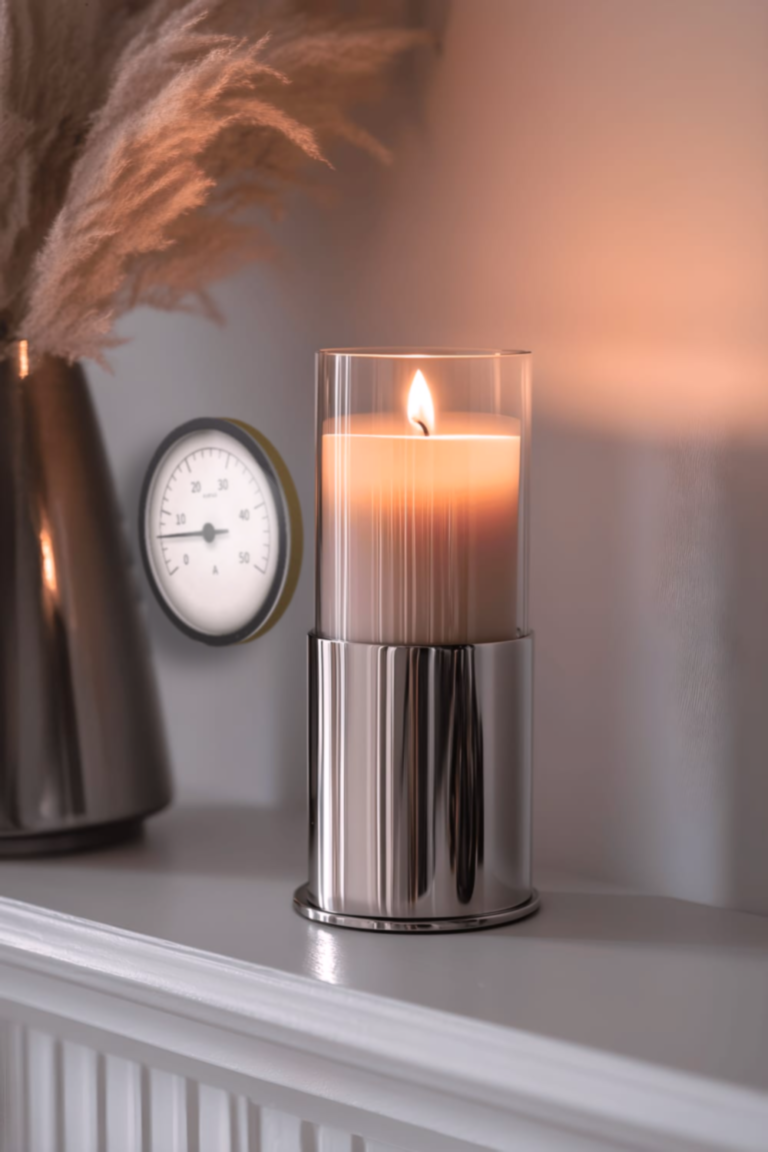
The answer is 6 A
